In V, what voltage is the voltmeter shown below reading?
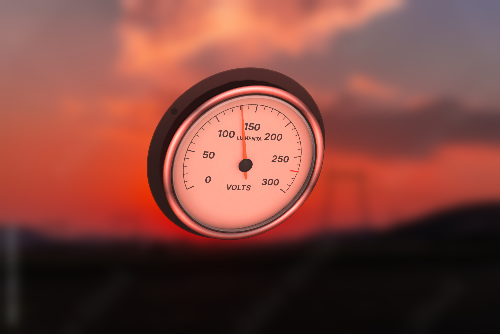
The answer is 130 V
